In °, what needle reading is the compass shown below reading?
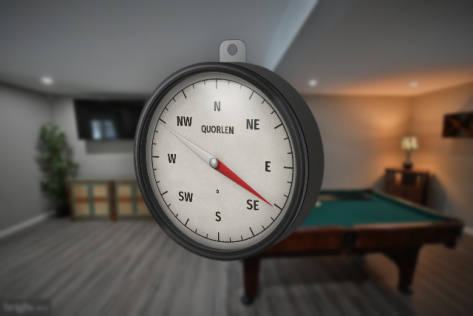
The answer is 120 °
